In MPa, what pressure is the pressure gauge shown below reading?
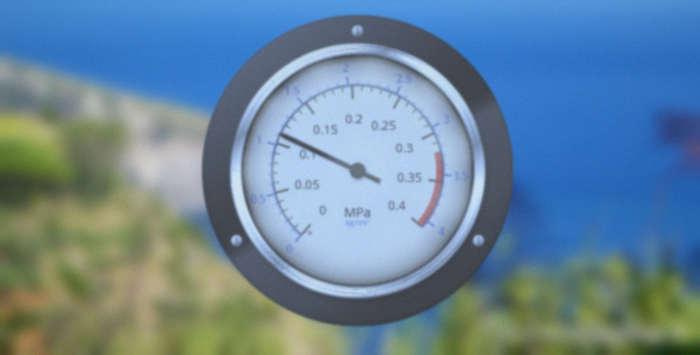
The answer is 0.11 MPa
